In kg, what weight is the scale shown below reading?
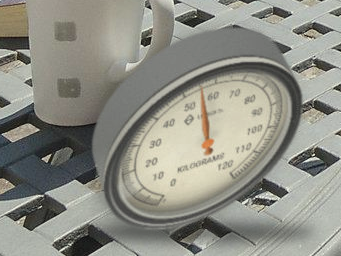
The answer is 55 kg
